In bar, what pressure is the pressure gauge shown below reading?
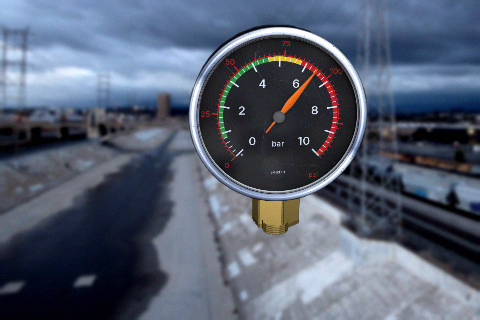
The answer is 6.4 bar
